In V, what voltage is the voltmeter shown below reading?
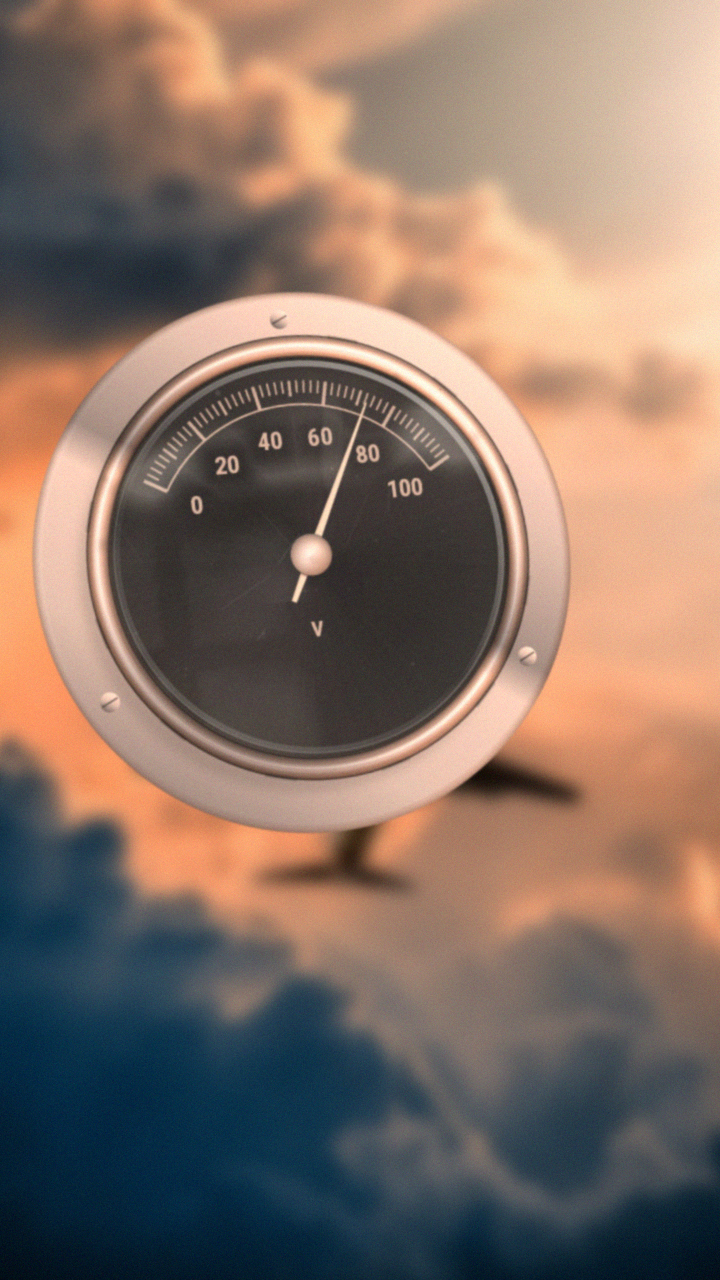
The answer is 72 V
